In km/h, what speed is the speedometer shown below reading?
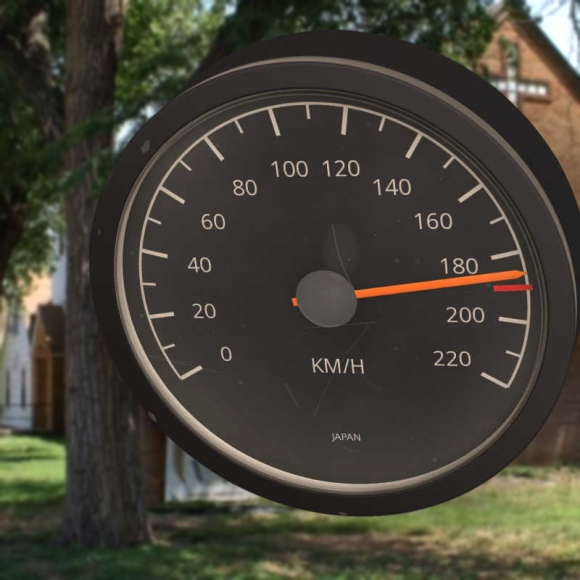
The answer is 185 km/h
